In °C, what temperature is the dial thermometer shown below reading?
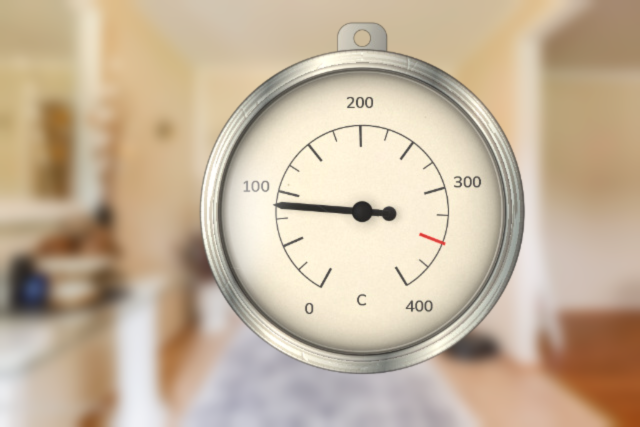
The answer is 87.5 °C
